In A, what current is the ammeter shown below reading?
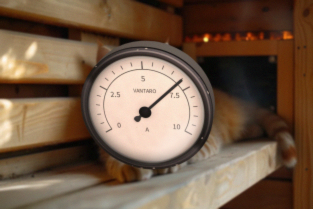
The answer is 7 A
